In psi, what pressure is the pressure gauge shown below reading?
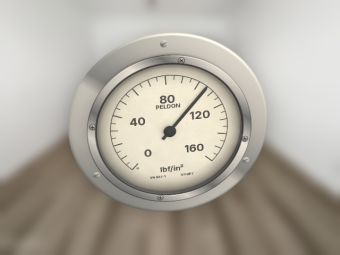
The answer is 105 psi
